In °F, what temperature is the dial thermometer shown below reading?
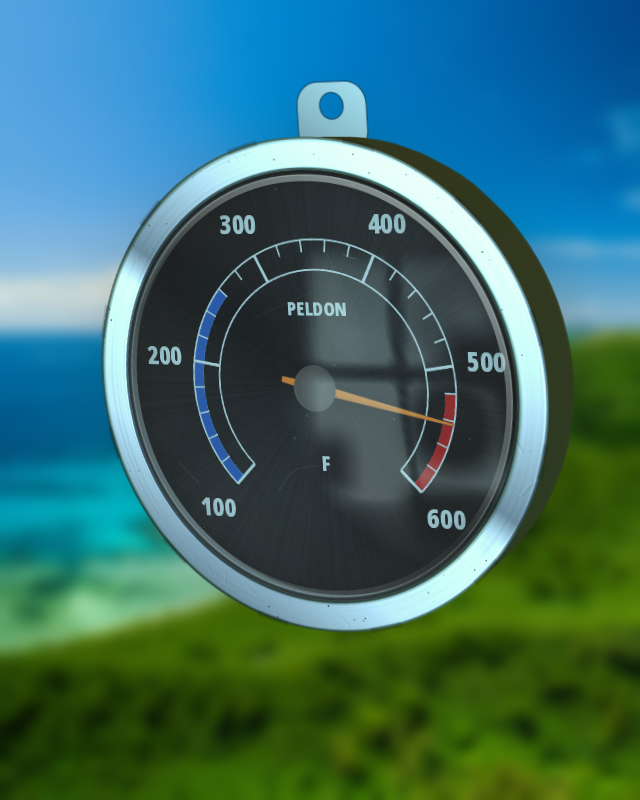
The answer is 540 °F
